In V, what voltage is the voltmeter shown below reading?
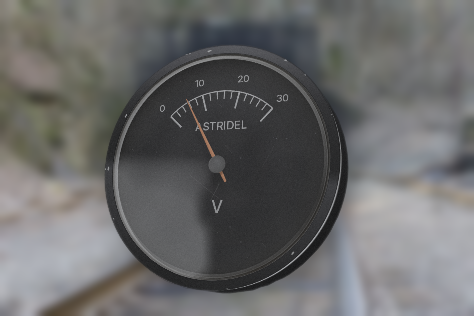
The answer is 6 V
